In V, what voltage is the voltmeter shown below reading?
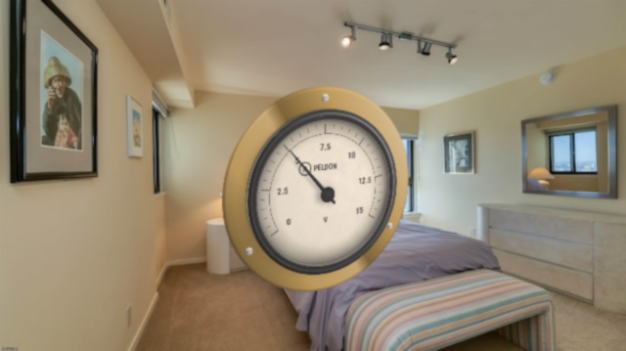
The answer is 5 V
